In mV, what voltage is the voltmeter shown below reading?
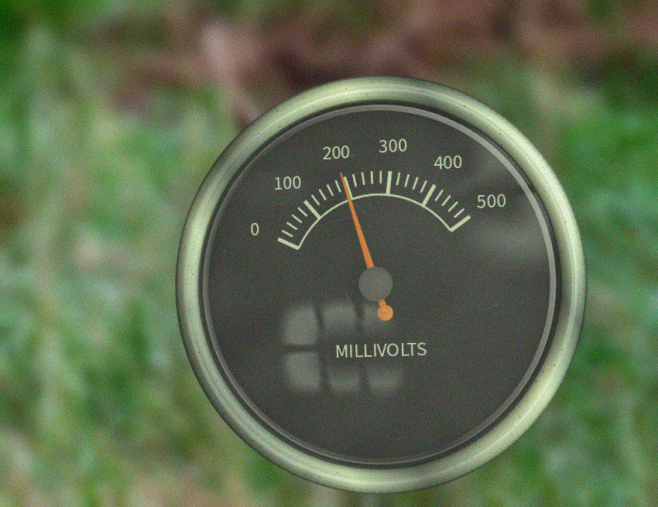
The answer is 200 mV
